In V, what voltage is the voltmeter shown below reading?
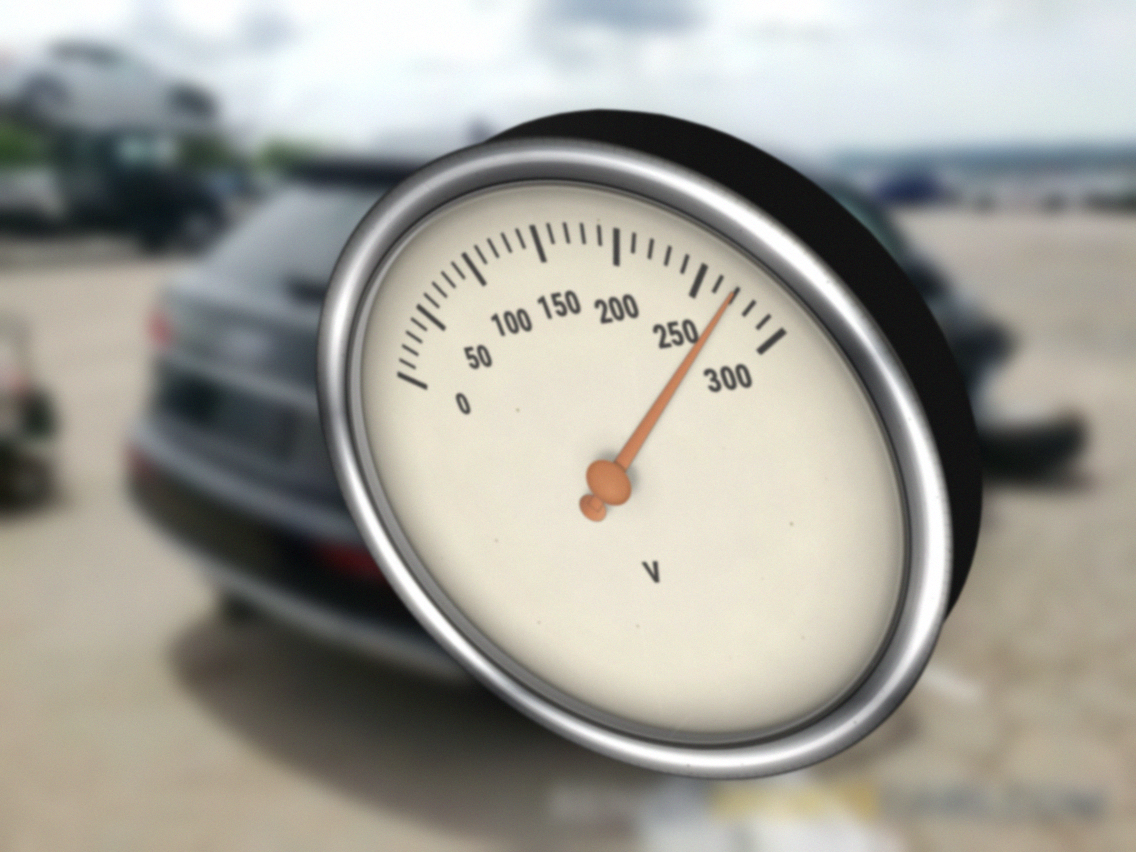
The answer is 270 V
